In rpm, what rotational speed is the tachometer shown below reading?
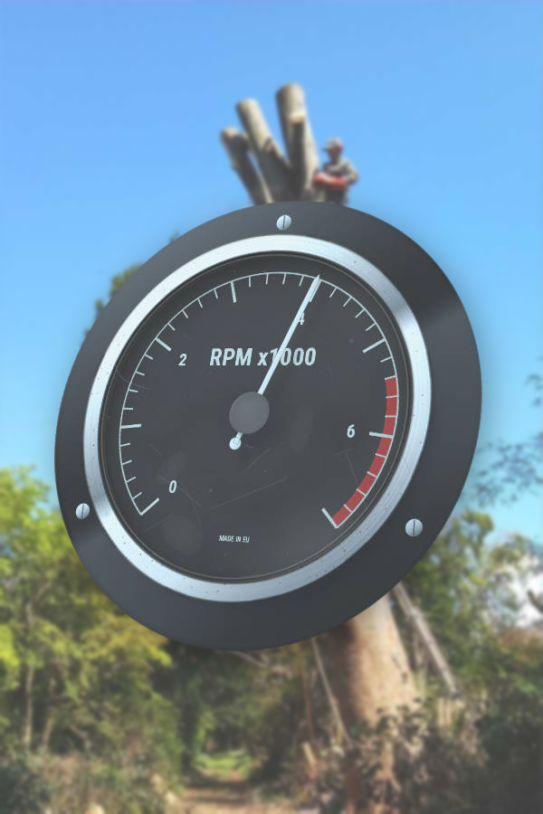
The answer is 4000 rpm
